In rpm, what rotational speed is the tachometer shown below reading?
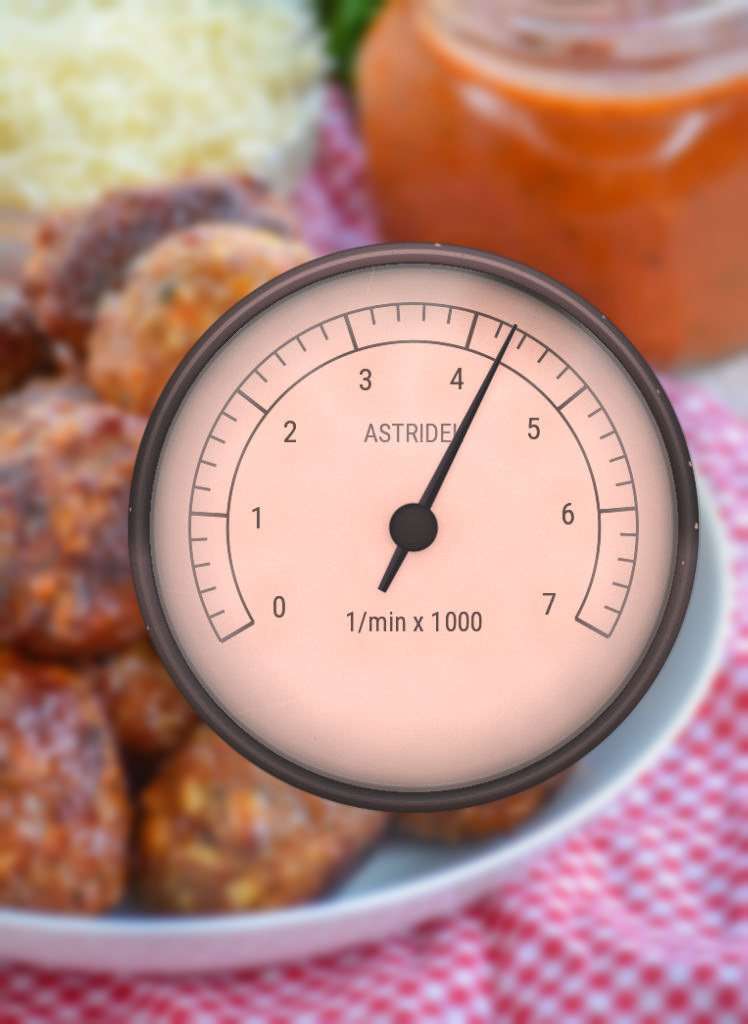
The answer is 4300 rpm
